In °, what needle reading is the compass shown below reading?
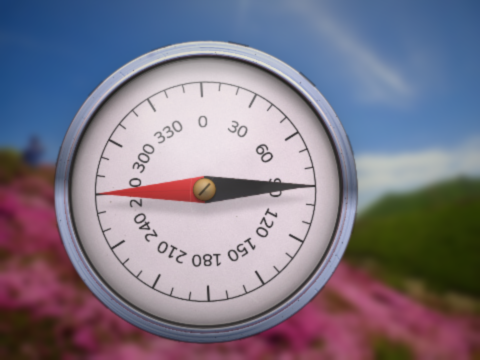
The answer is 270 °
